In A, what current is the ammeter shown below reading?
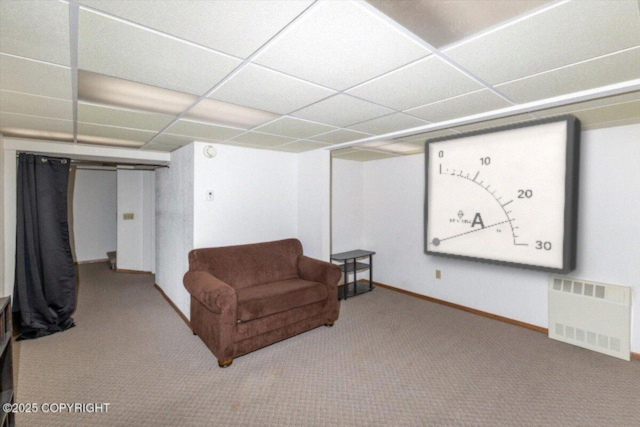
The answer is 24 A
